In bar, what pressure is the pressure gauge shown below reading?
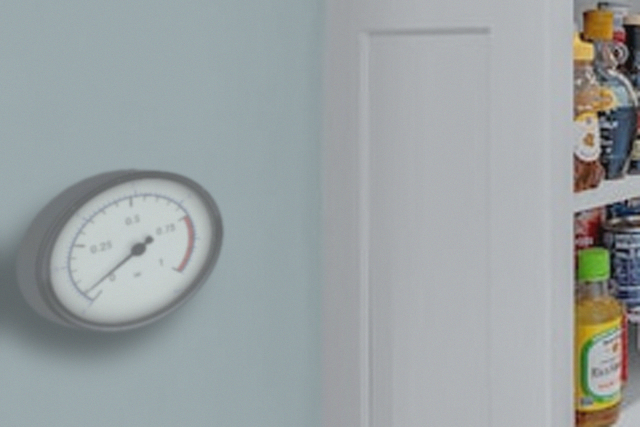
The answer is 0.05 bar
